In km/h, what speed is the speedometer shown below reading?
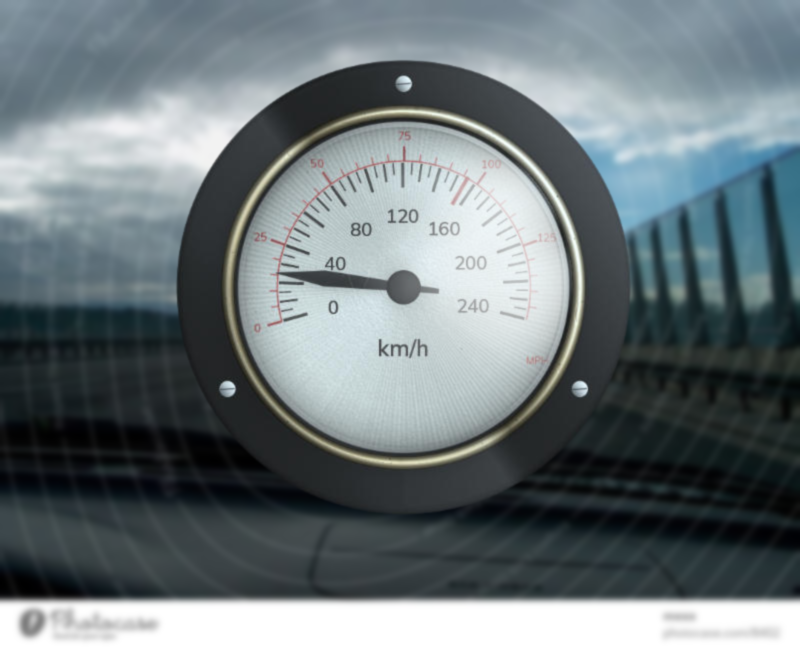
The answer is 25 km/h
